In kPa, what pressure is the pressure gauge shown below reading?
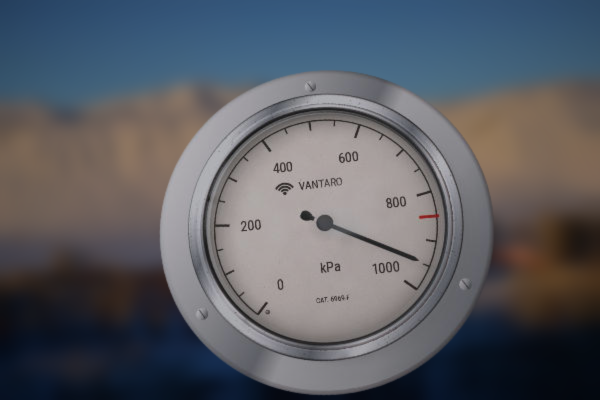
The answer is 950 kPa
